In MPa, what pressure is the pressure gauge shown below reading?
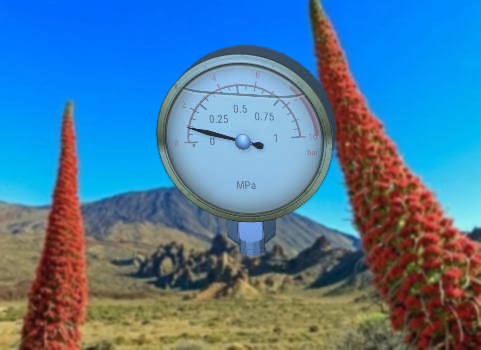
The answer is 0.1 MPa
